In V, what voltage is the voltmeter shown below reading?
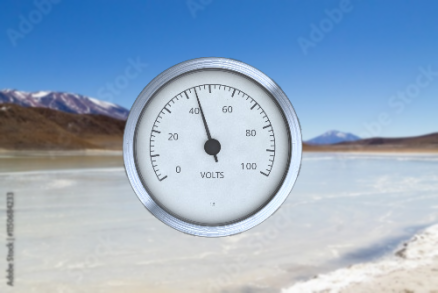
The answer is 44 V
